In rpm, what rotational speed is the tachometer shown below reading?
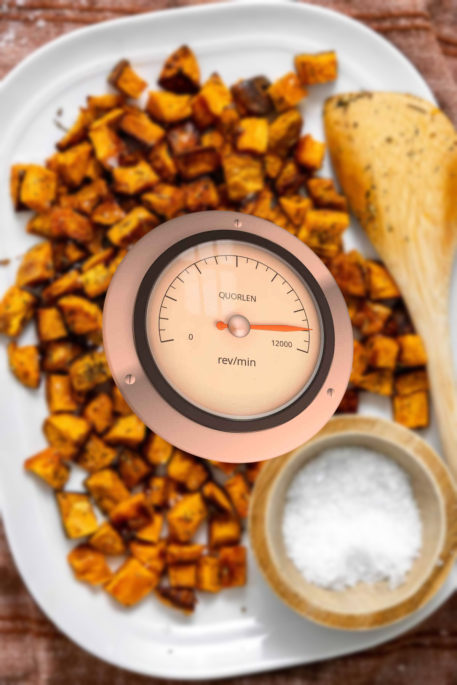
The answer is 11000 rpm
